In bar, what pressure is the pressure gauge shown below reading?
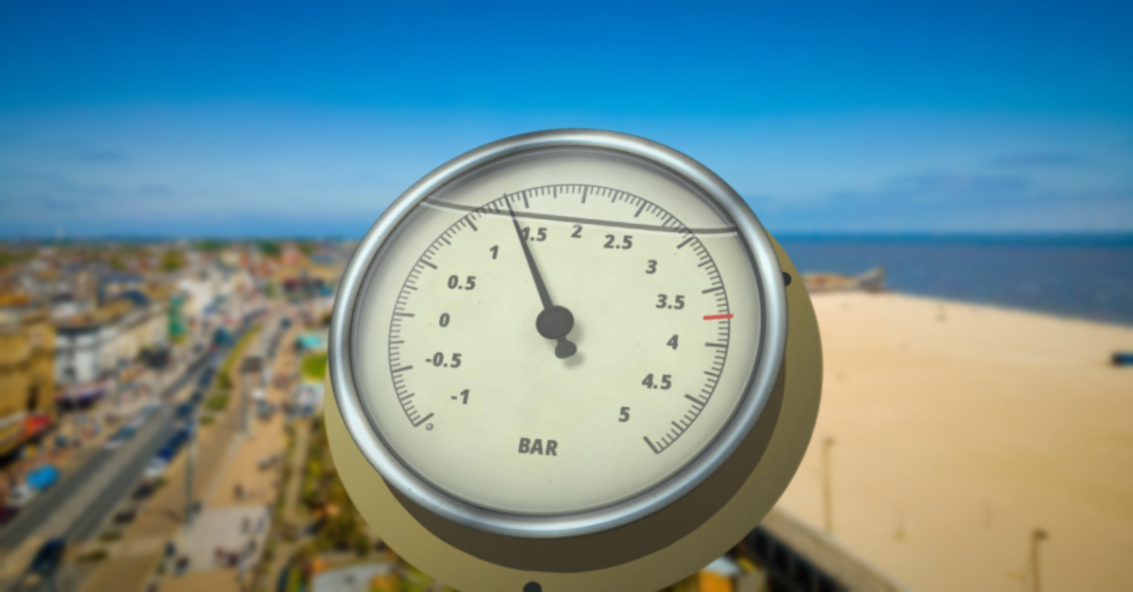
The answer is 1.35 bar
